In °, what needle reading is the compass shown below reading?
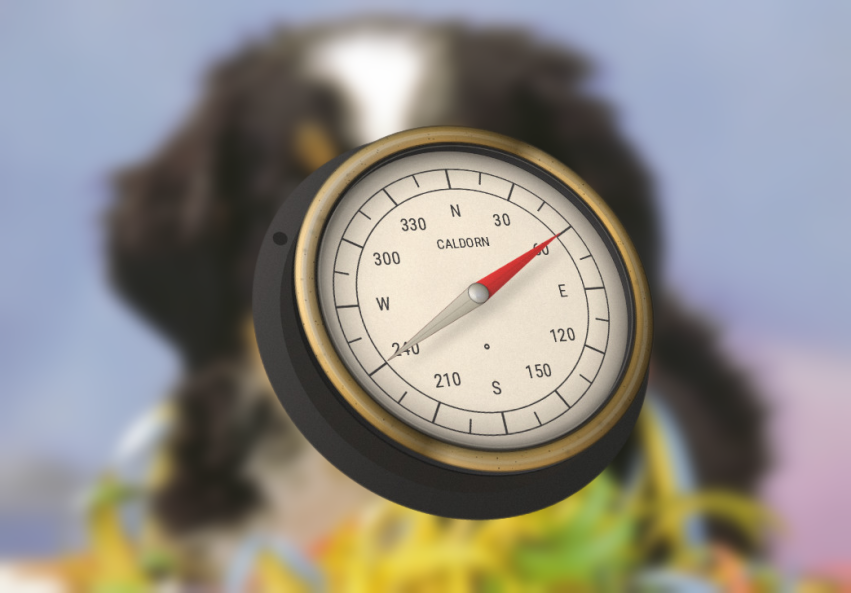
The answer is 60 °
